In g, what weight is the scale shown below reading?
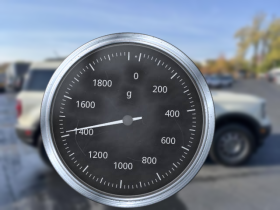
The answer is 1420 g
